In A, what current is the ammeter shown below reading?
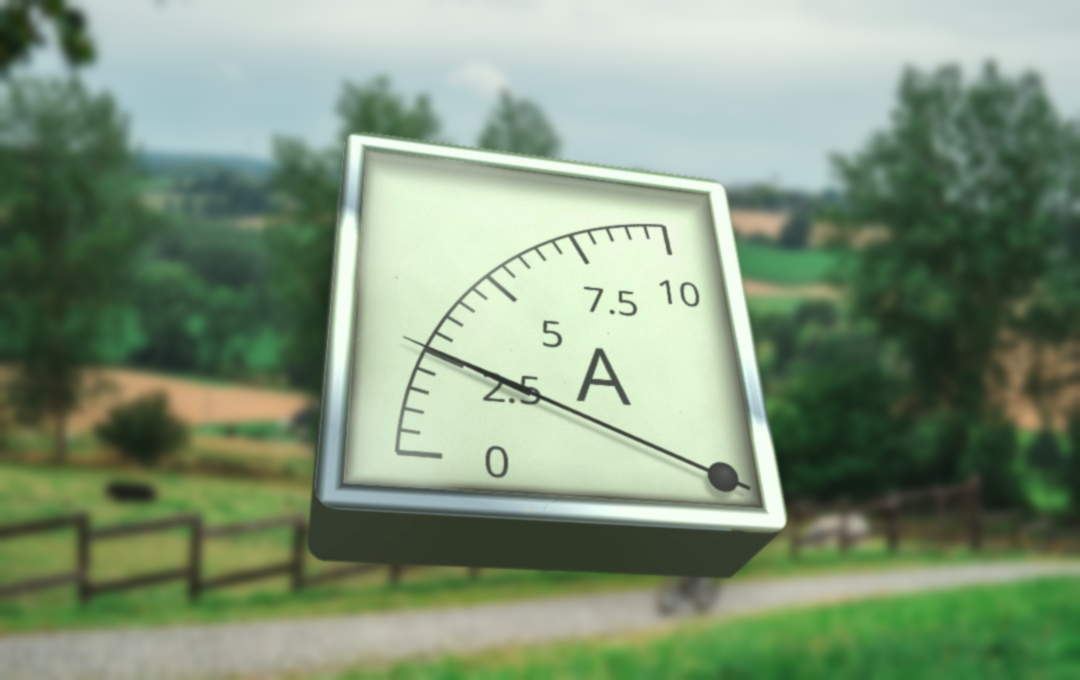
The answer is 2.5 A
